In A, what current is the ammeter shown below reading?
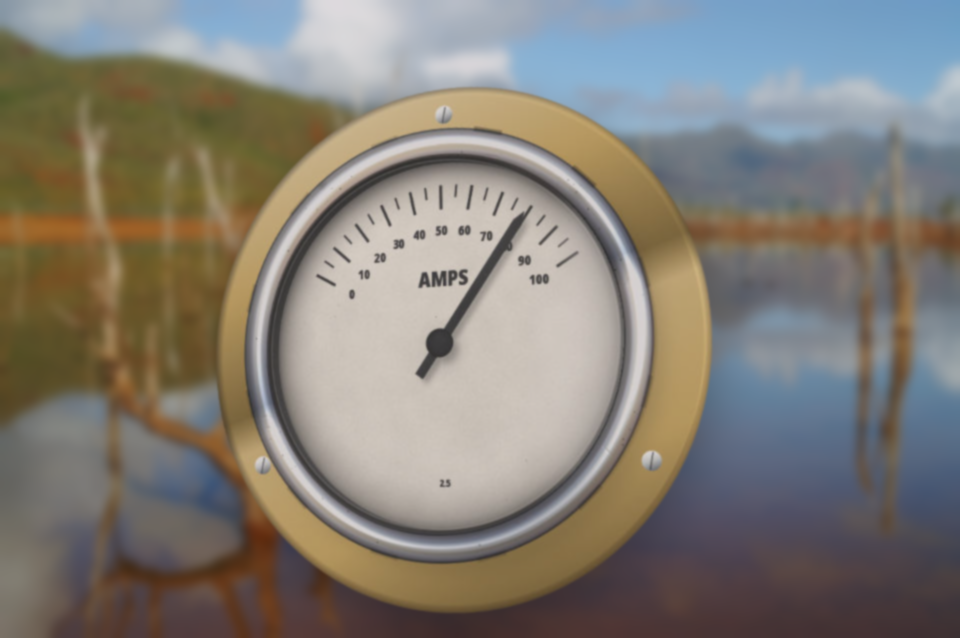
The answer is 80 A
